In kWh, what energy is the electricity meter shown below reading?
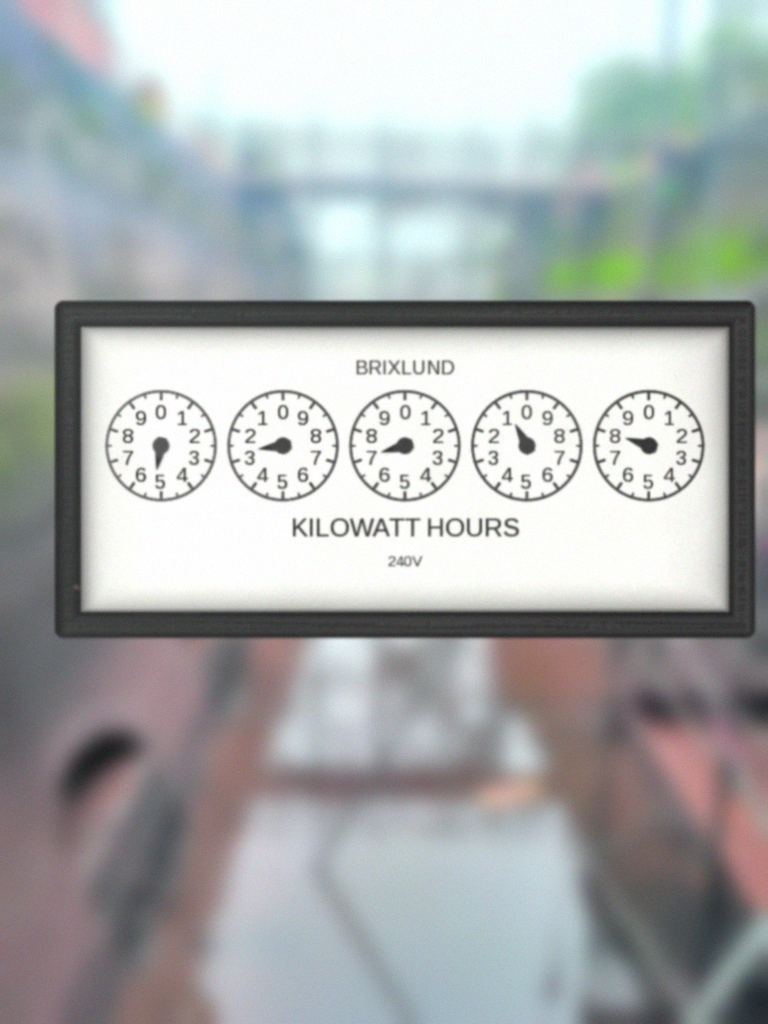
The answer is 52708 kWh
